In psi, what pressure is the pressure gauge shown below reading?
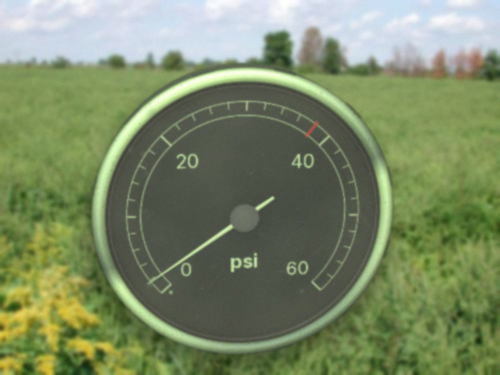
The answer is 2 psi
